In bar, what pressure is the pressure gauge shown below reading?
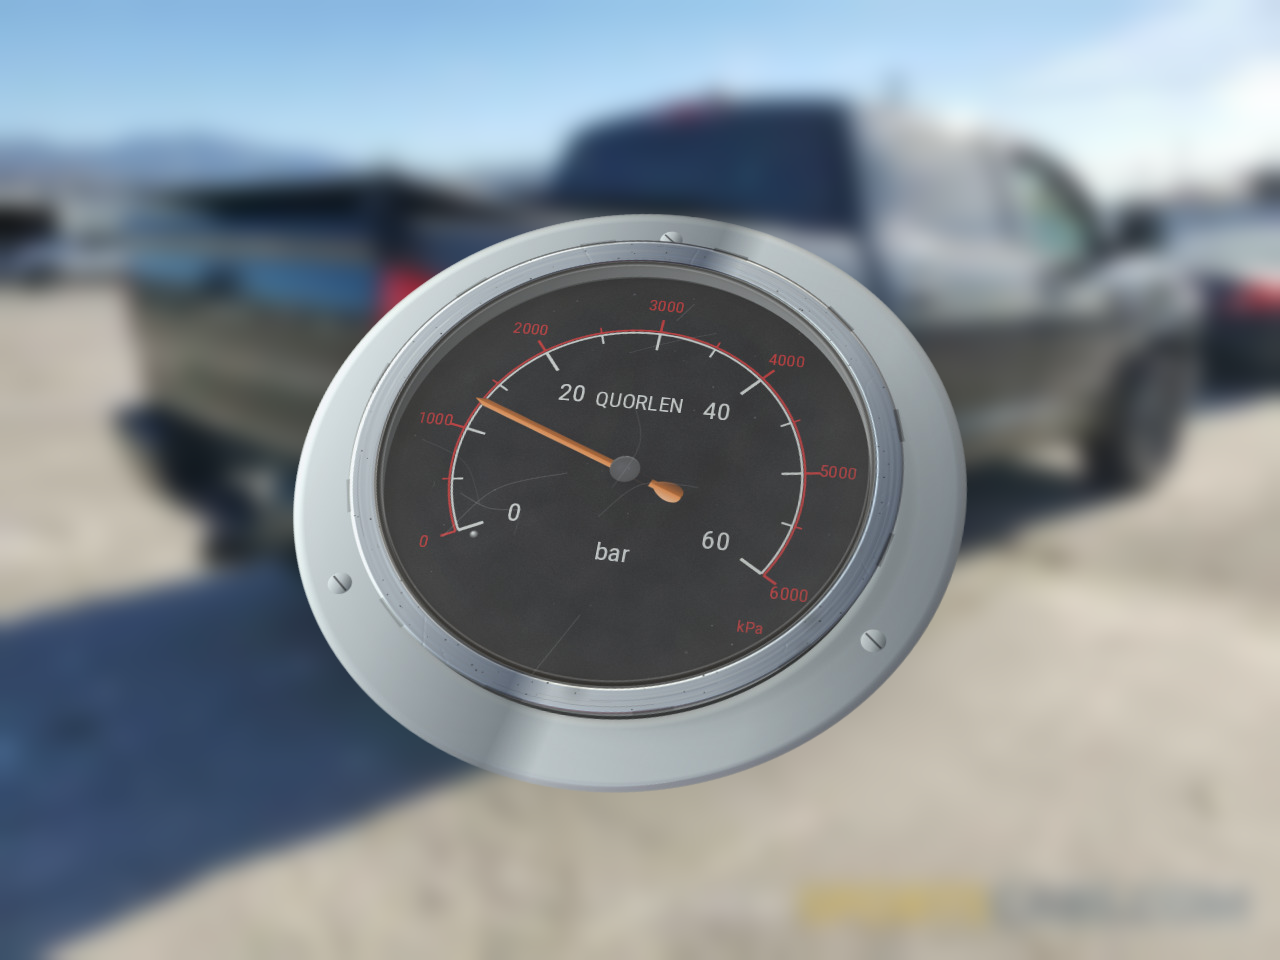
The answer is 12.5 bar
